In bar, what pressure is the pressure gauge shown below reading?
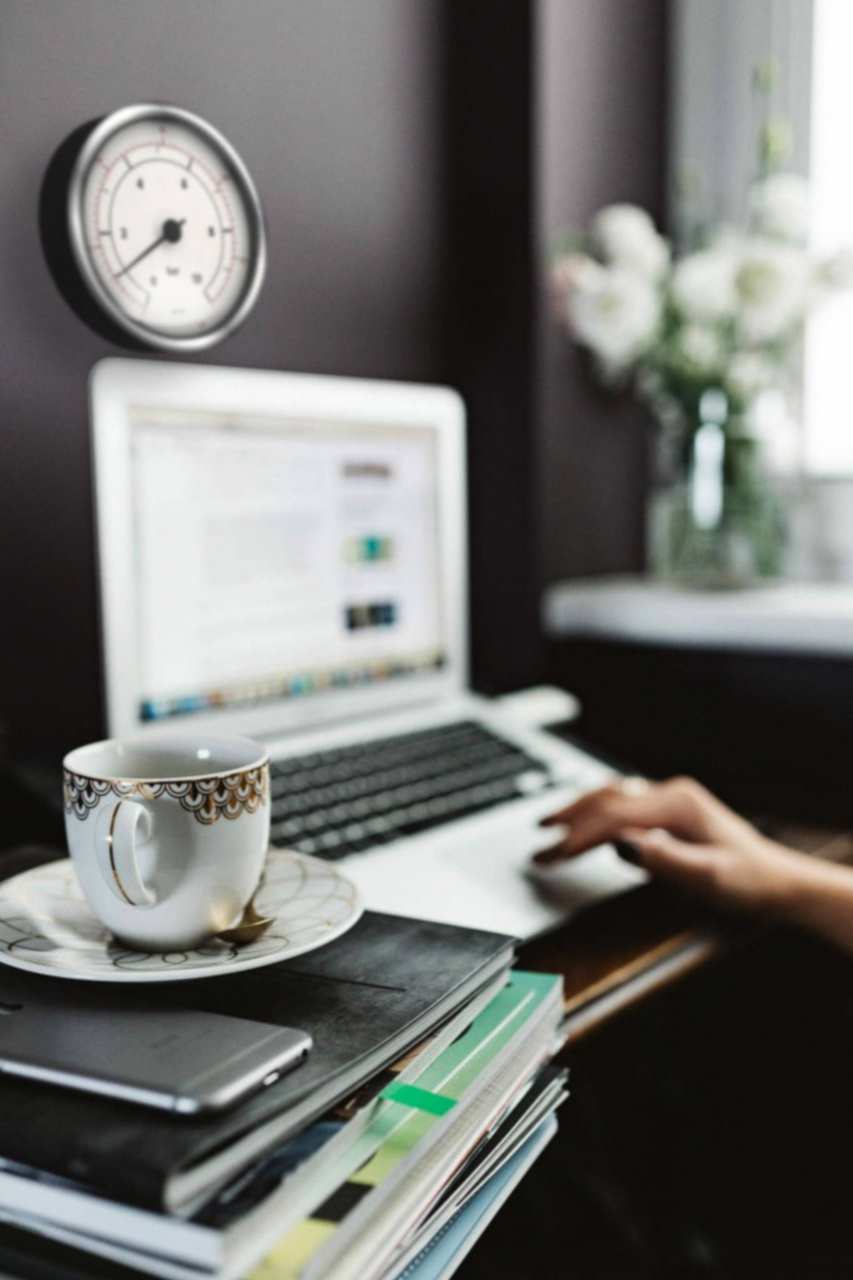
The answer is 1 bar
